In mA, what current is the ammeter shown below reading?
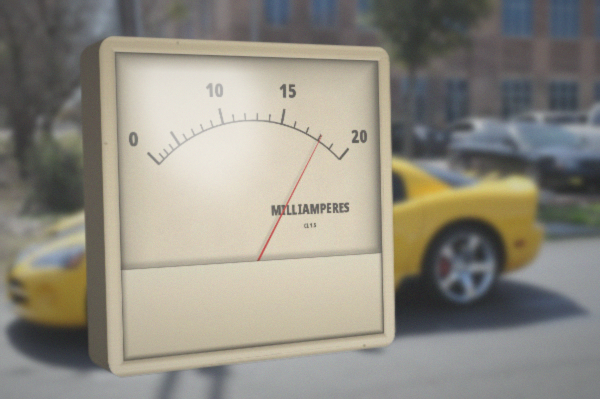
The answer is 18 mA
